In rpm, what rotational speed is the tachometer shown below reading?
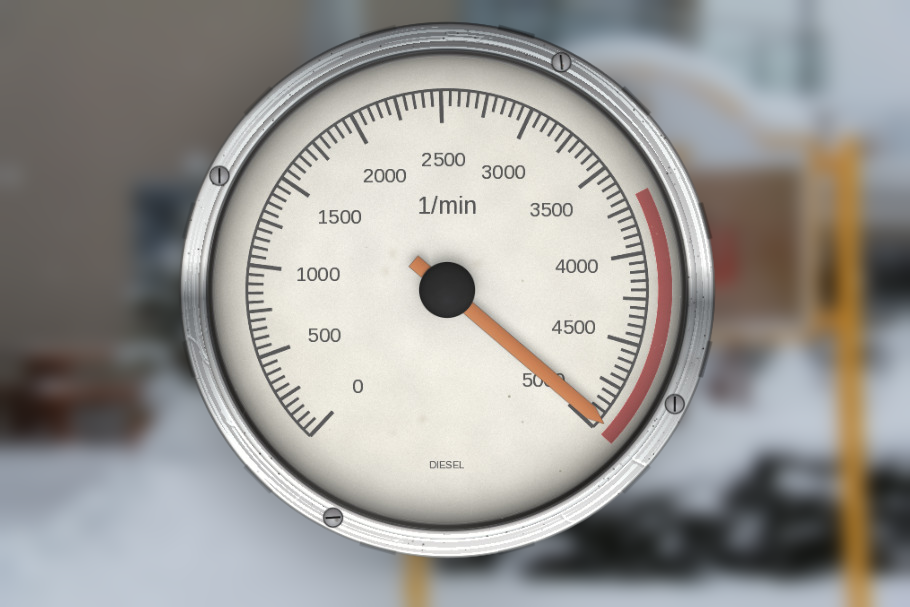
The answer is 4950 rpm
